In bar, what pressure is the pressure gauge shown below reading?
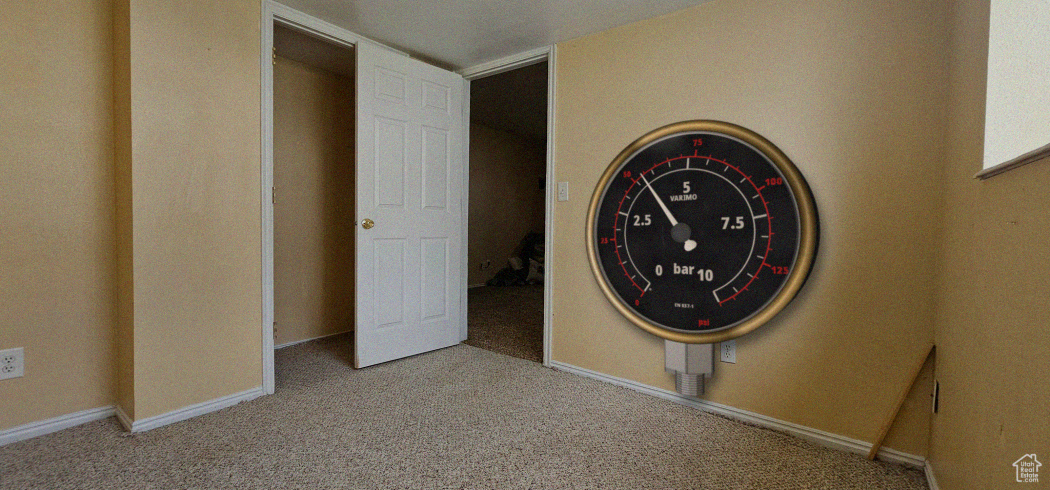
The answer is 3.75 bar
